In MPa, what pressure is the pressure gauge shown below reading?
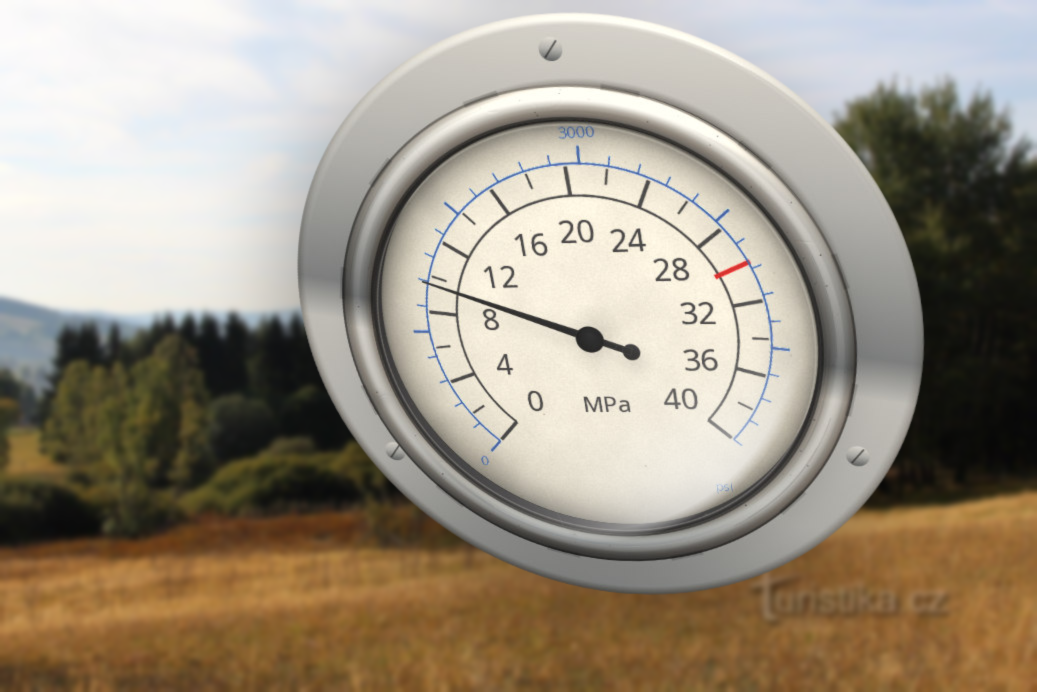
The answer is 10 MPa
